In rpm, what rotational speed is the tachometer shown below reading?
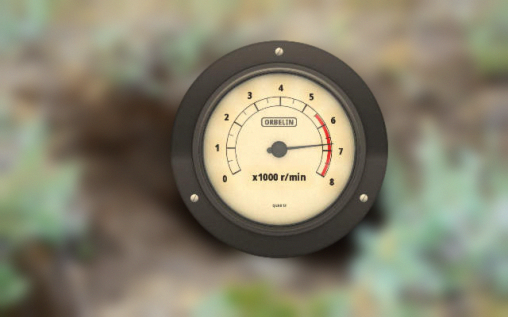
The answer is 6750 rpm
